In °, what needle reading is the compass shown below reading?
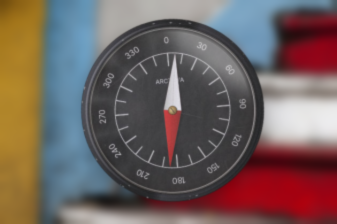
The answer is 187.5 °
